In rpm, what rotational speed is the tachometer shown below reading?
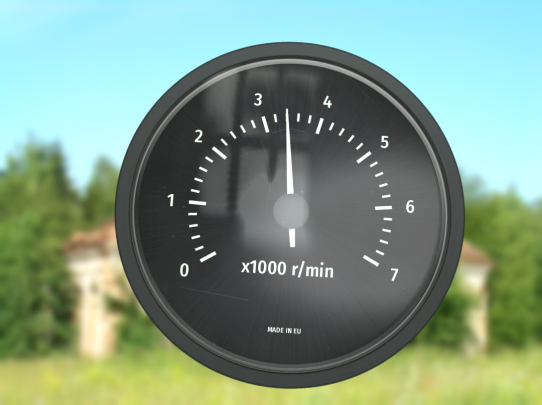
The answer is 3400 rpm
